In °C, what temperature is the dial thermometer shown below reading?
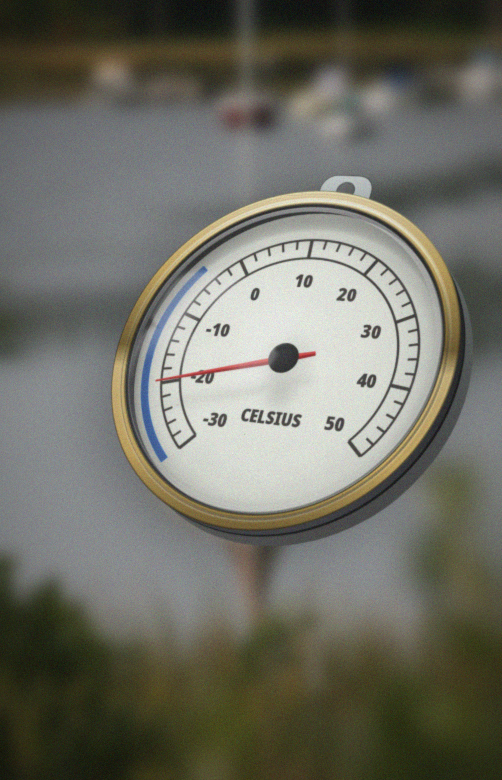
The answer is -20 °C
